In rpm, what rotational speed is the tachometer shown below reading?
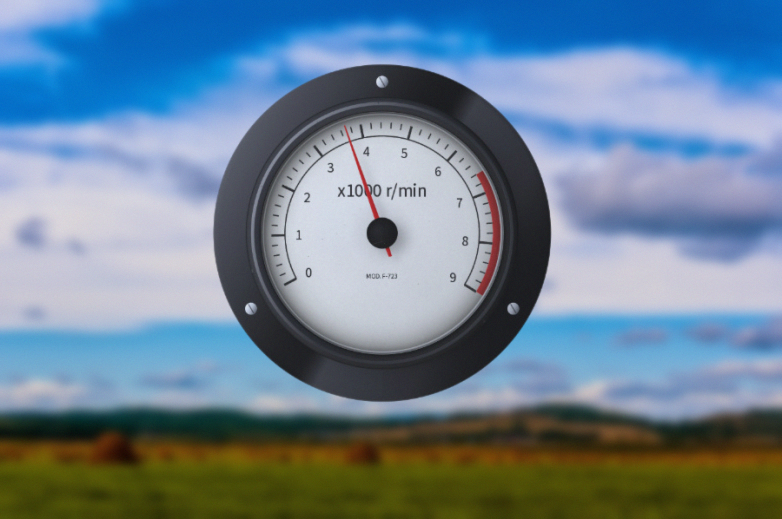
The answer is 3700 rpm
